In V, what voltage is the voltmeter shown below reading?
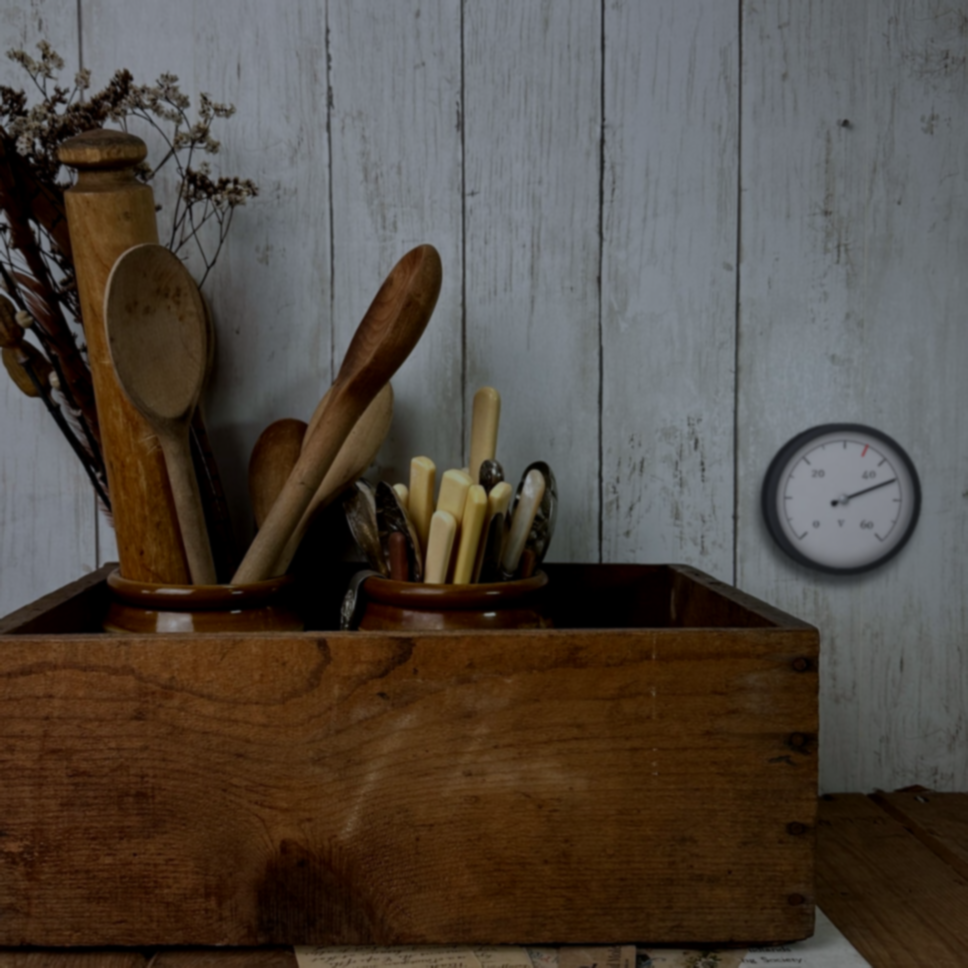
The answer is 45 V
